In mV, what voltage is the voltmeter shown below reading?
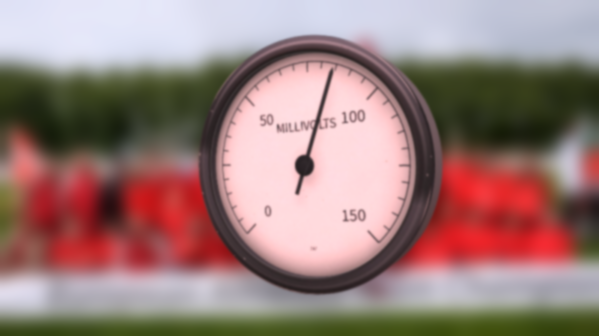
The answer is 85 mV
